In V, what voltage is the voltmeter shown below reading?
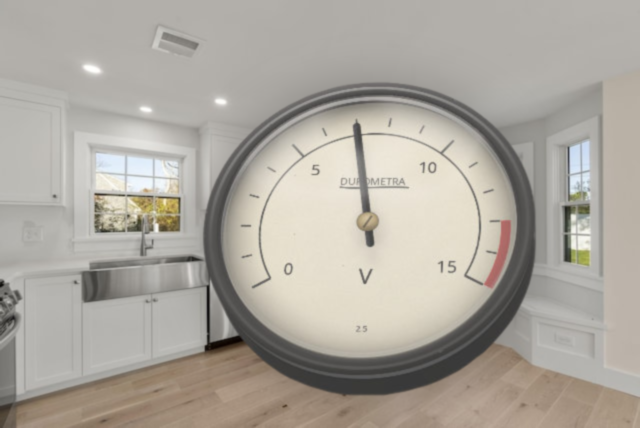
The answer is 7 V
